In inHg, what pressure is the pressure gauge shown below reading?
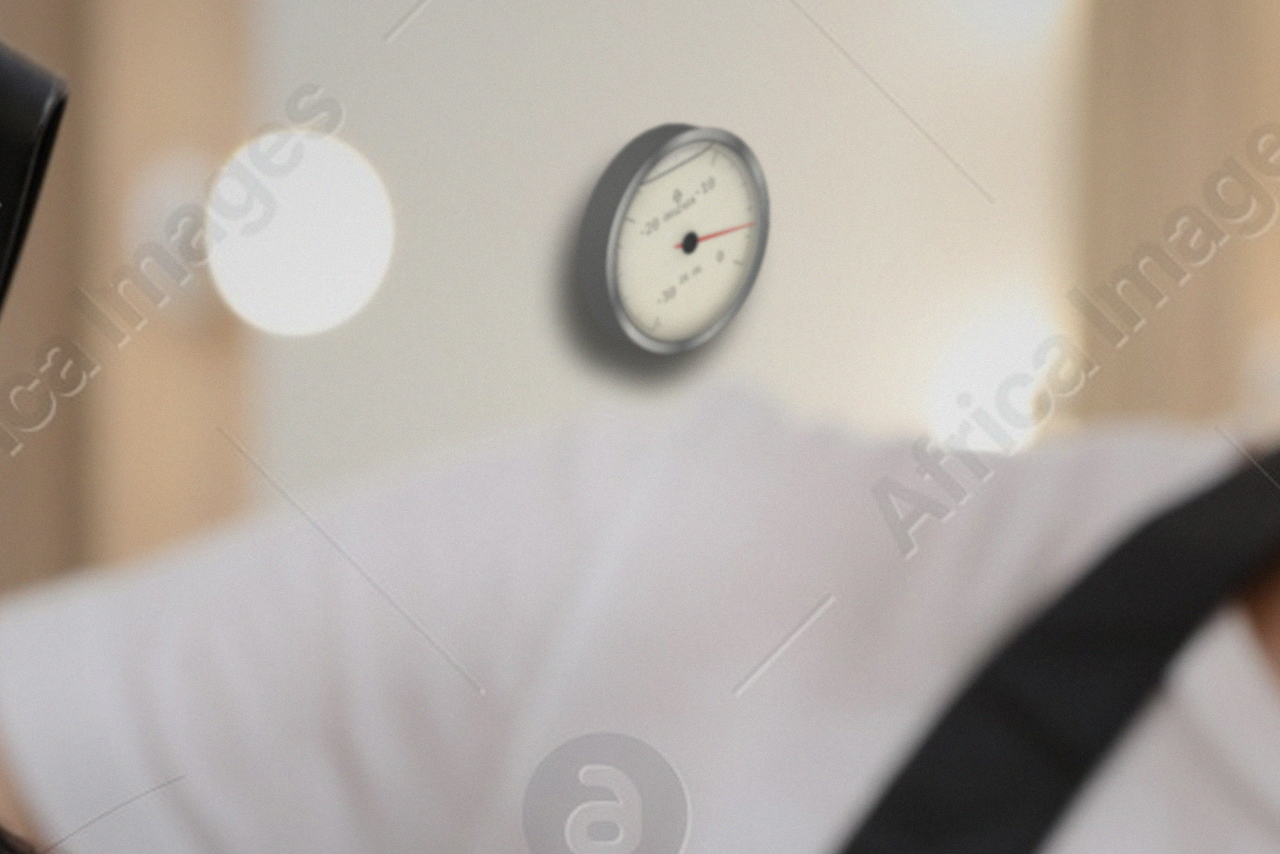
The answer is -3 inHg
